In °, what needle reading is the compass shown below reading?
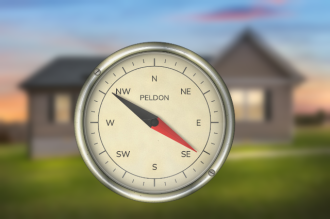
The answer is 125 °
